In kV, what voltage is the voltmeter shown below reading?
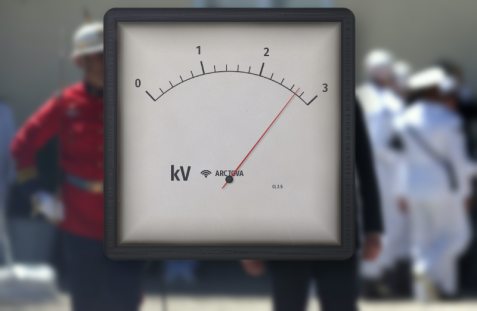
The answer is 2.7 kV
